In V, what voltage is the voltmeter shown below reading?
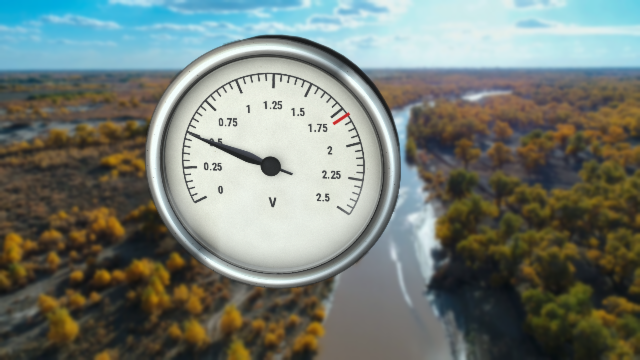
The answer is 0.5 V
